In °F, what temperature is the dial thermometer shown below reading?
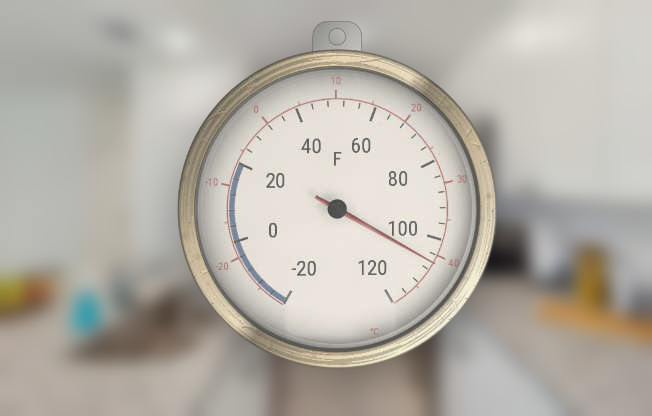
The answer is 106 °F
